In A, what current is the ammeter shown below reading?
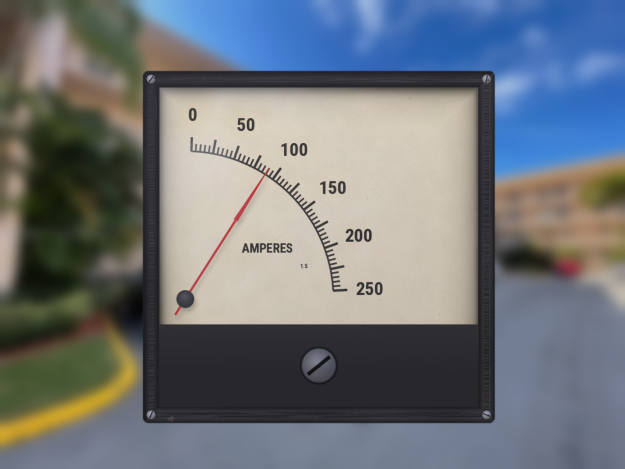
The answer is 90 A
